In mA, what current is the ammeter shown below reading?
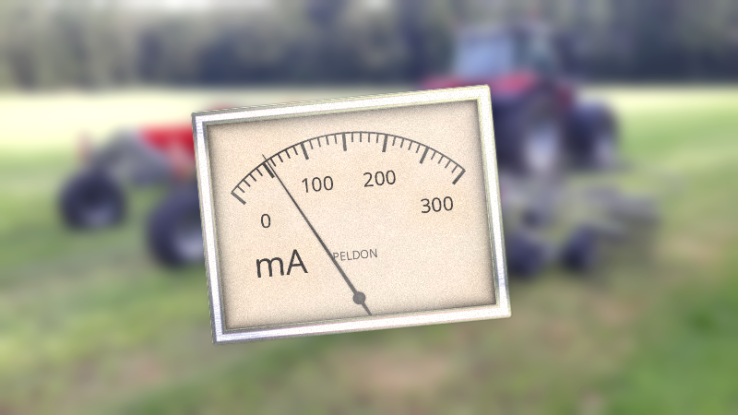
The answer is 55 mA
